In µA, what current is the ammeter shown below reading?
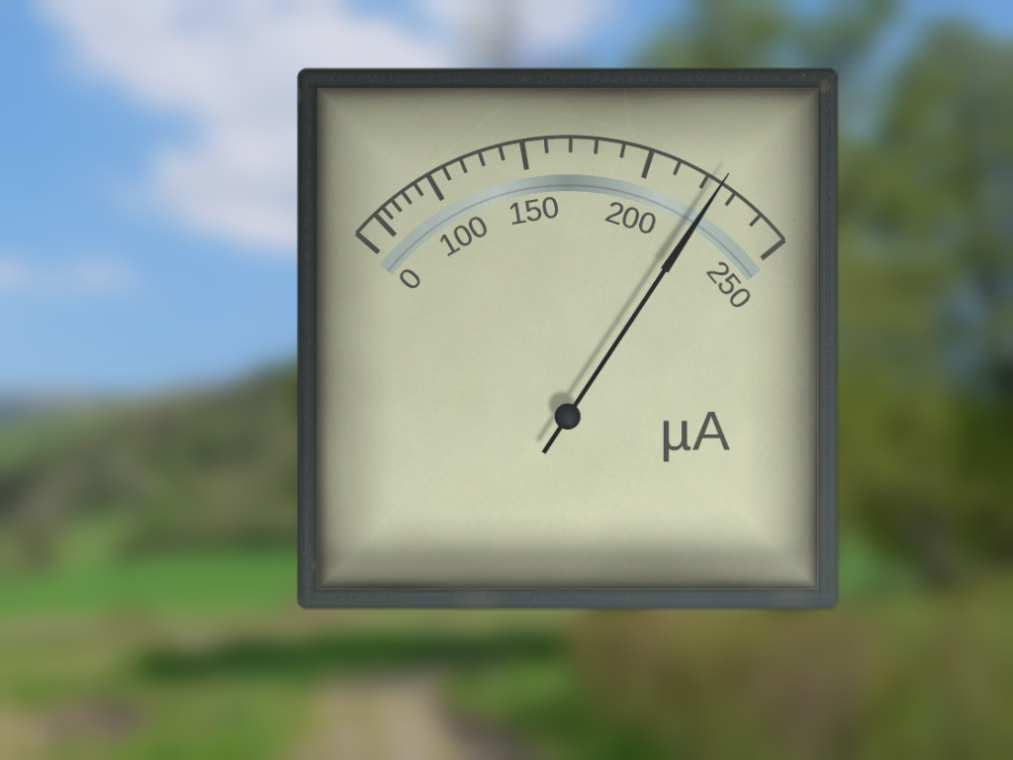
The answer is 225 µA
